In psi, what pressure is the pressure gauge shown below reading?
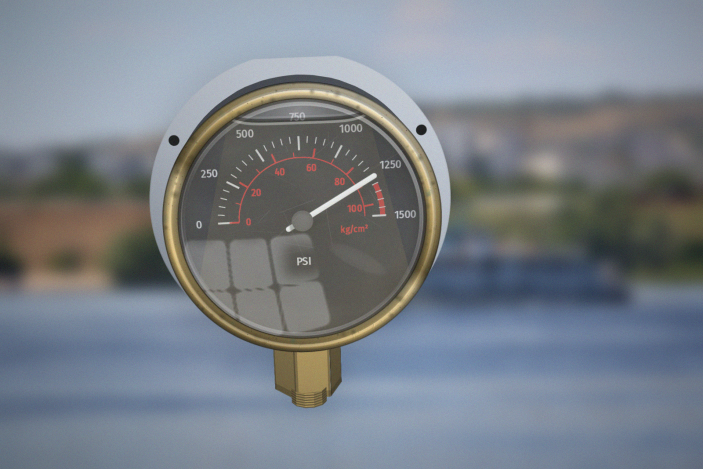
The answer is 1250 psi
